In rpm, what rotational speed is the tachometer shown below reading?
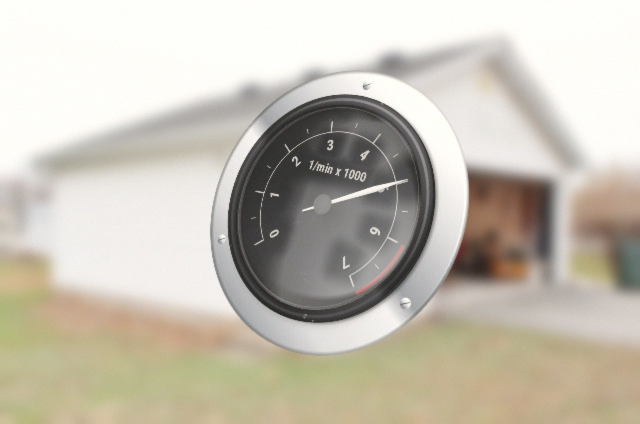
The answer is 5000 rpm
